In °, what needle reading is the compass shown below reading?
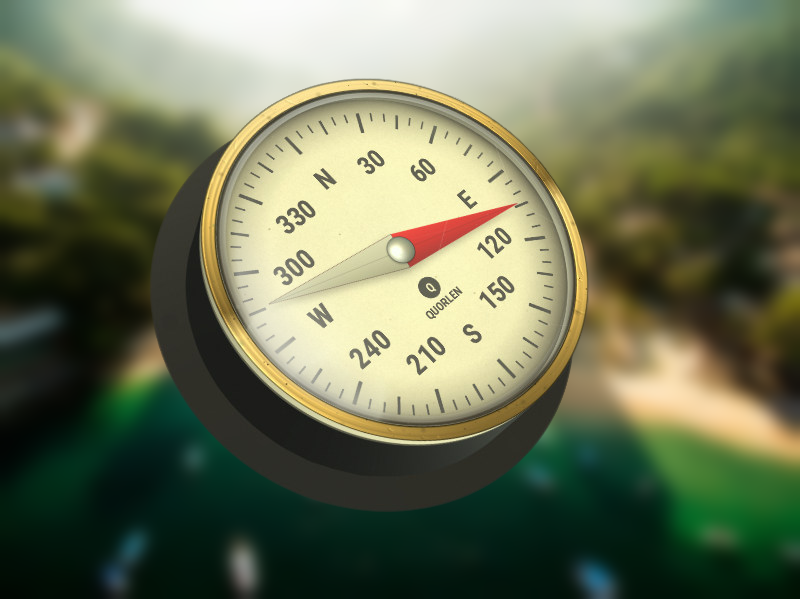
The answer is 105 °
